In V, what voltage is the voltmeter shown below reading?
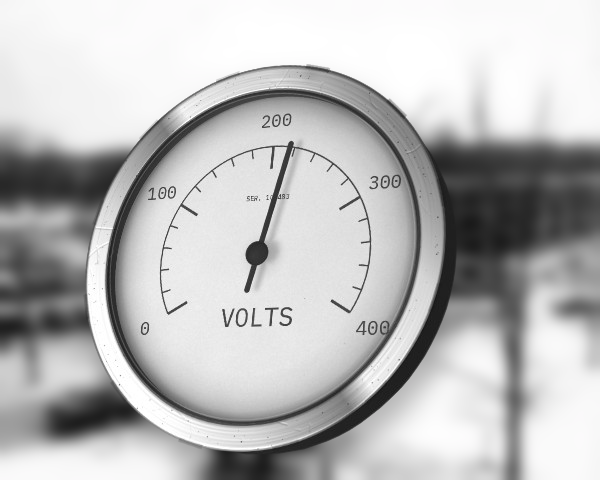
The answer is 220 V
